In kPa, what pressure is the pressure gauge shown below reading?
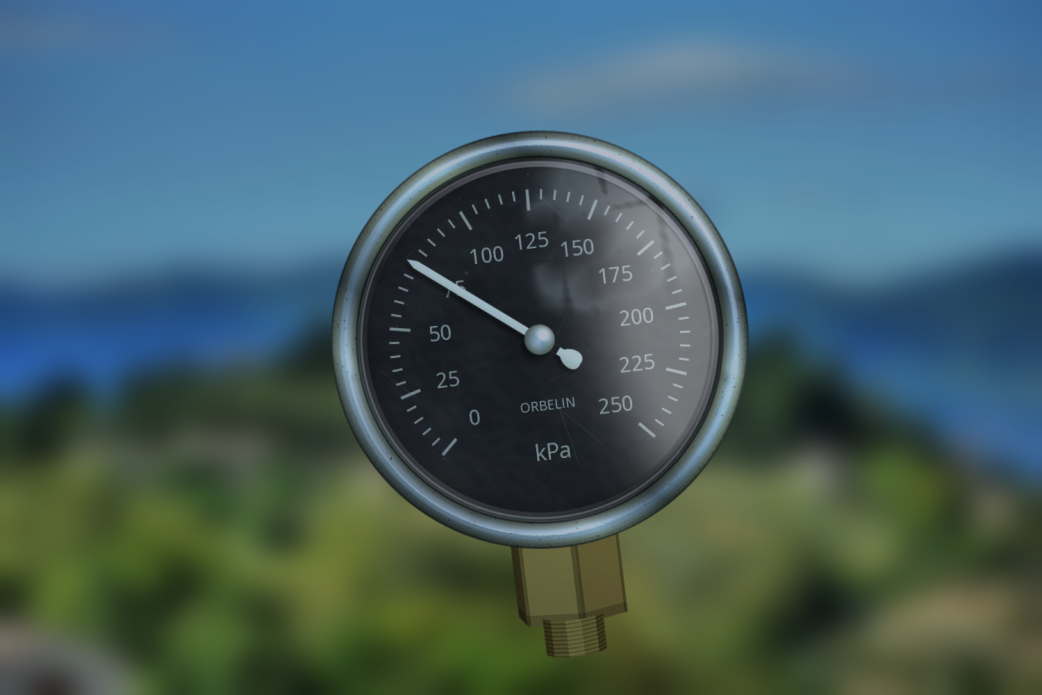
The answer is 75 kPa
